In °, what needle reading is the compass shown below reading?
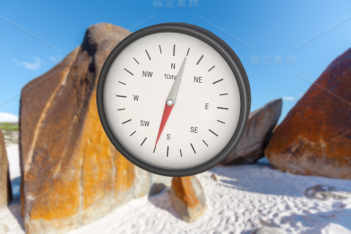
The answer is 195 °
